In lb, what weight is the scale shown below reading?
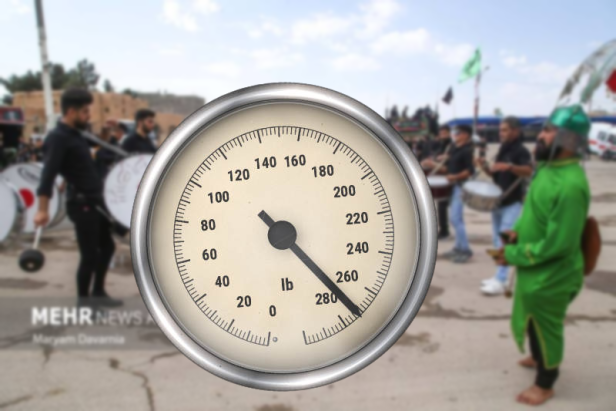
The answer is 272 lb
